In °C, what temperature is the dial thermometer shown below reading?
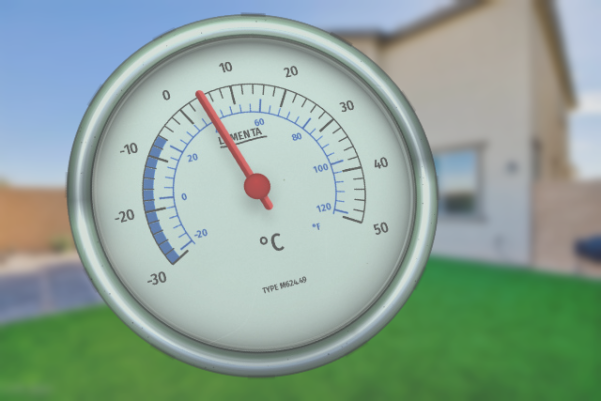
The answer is 4 °C
